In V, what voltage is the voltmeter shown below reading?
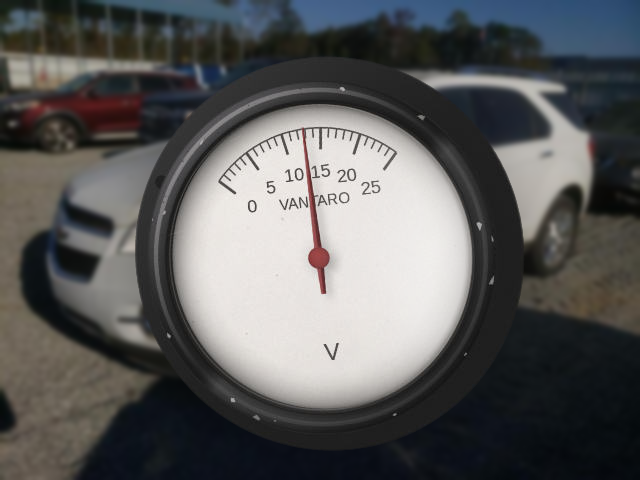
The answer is 13 V
